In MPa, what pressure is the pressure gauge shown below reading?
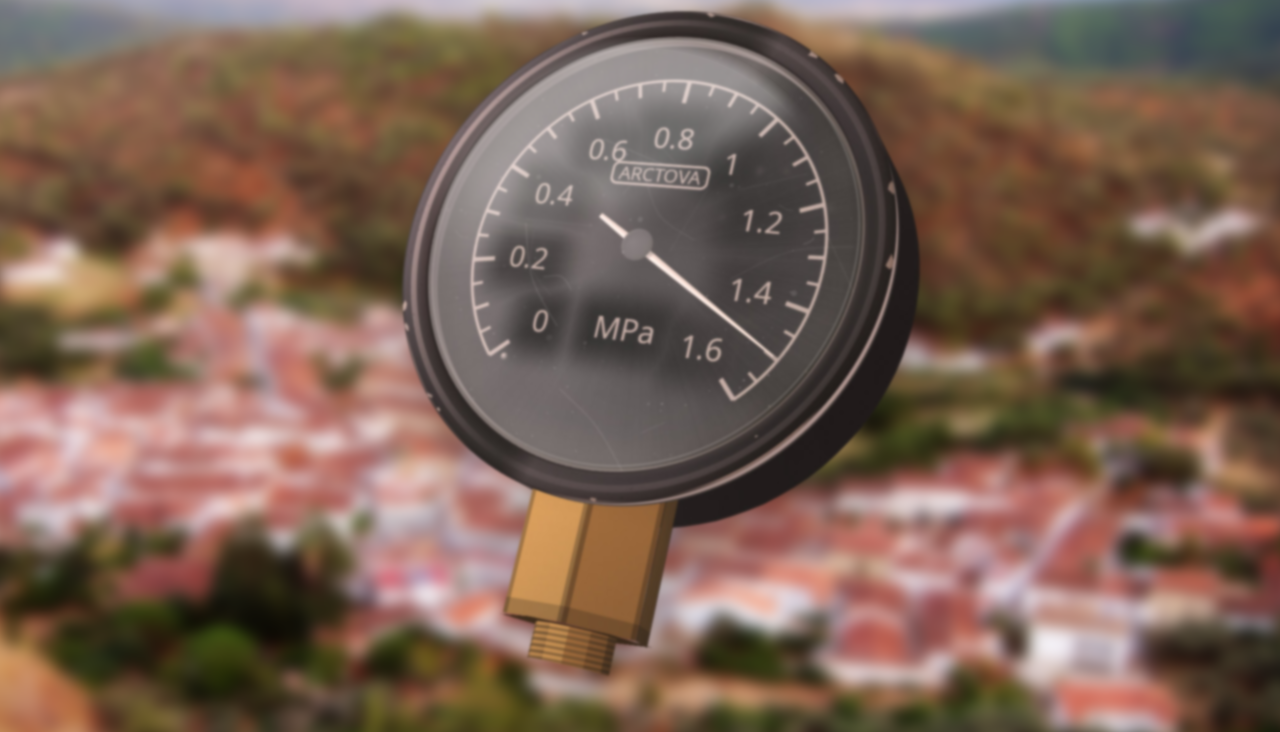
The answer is 1.5 MPa
